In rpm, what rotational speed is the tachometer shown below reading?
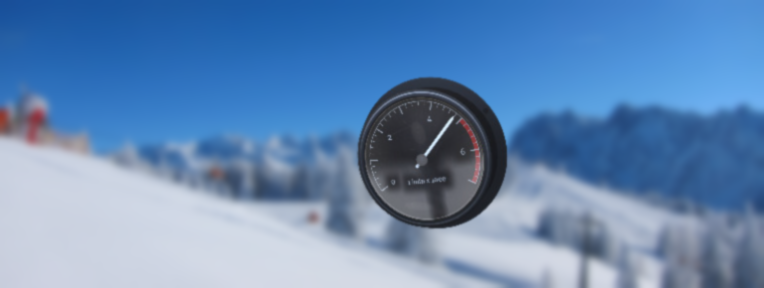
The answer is 4800 rpm
